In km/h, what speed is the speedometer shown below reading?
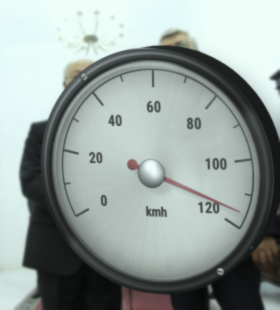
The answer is 115 km/h
